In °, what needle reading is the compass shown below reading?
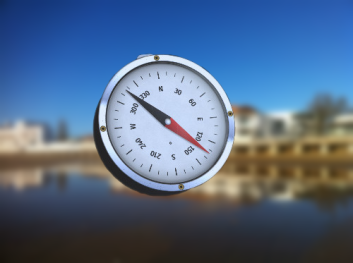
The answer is 135 °
